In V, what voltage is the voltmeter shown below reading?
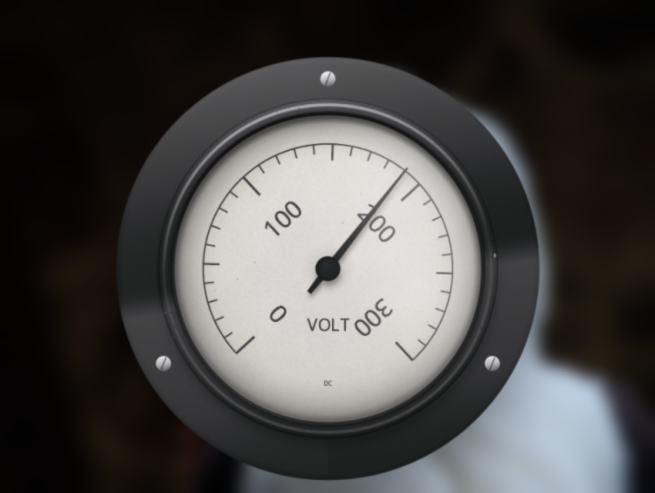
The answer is 190 V
